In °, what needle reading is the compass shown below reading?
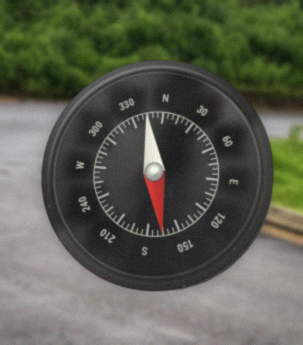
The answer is 165 °
